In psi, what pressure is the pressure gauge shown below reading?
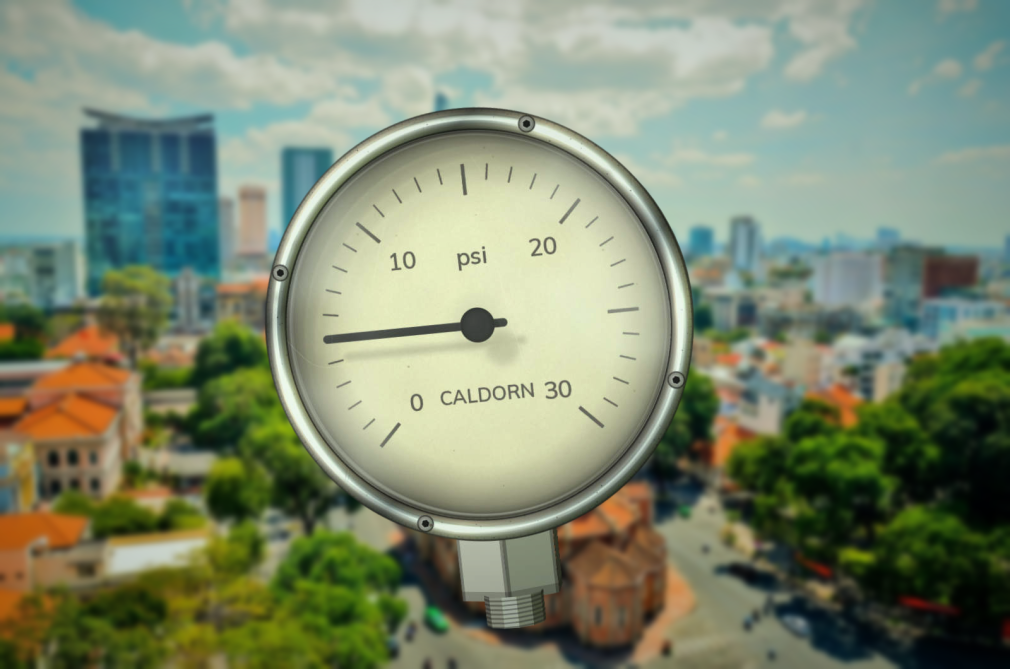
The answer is 5 psi
